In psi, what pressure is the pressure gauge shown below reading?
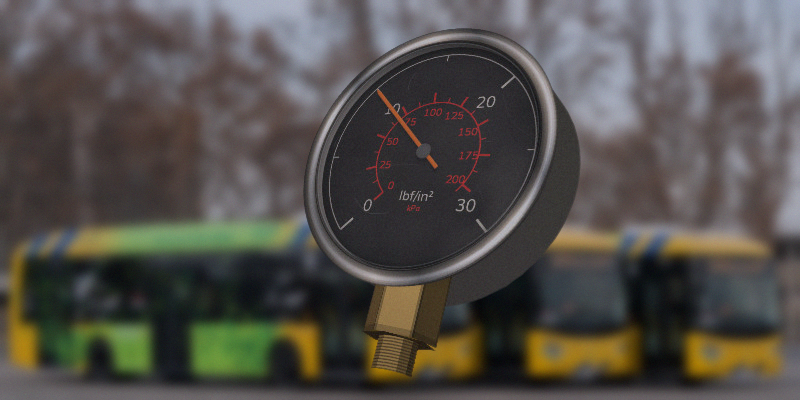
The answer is 10 psi
